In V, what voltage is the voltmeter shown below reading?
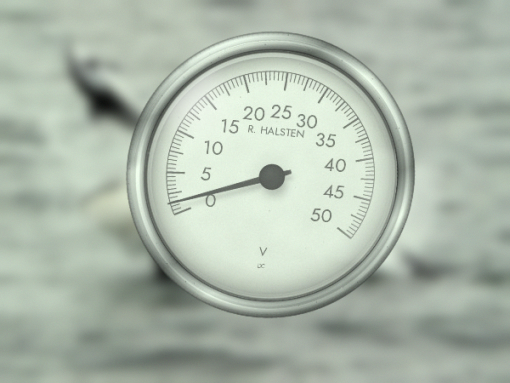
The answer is 1.5 V
